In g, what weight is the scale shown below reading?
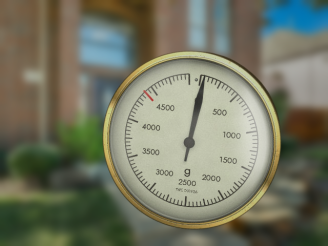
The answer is 50 g
